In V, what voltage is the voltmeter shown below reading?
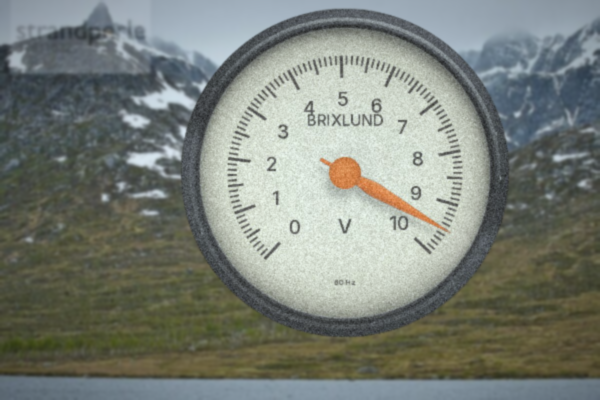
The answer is 9.5 V
